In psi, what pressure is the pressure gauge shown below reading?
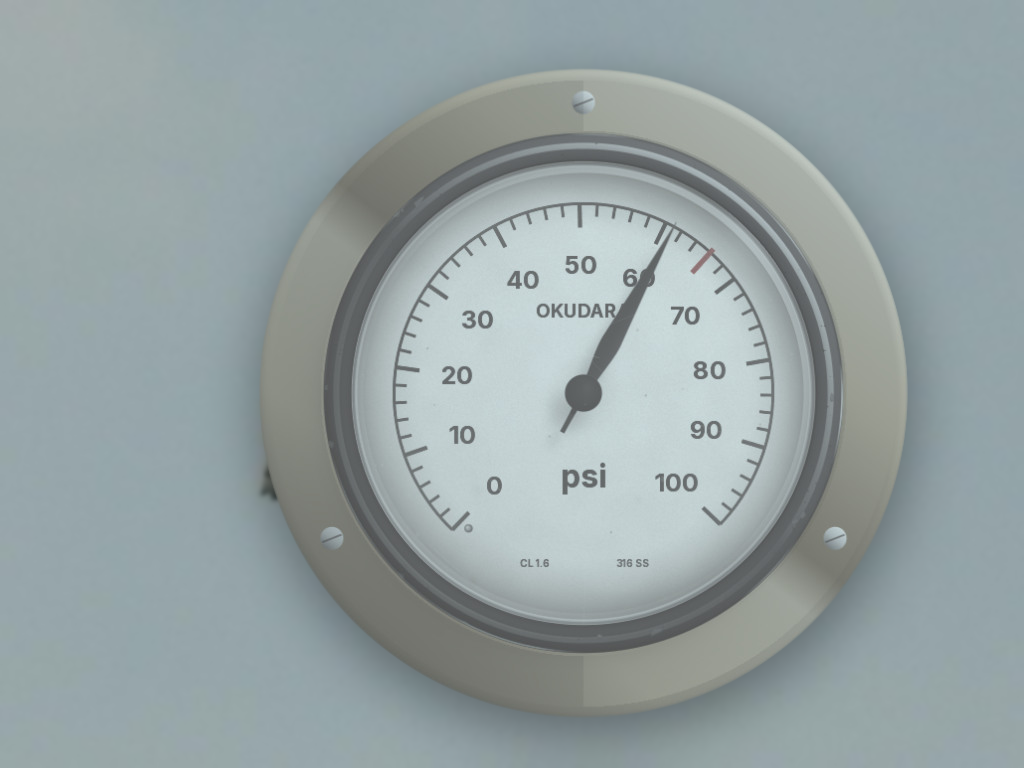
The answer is 61 psi
